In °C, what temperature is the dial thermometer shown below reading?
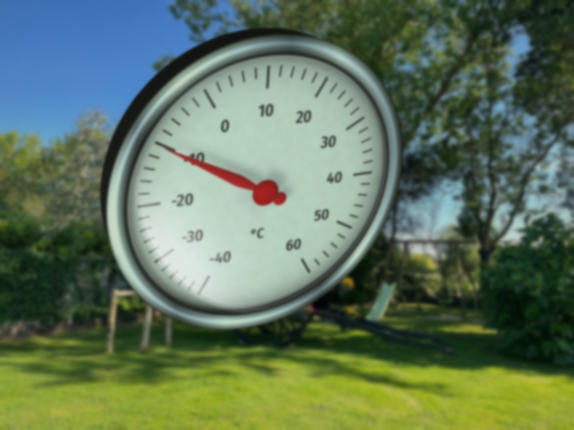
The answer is -10 °C
